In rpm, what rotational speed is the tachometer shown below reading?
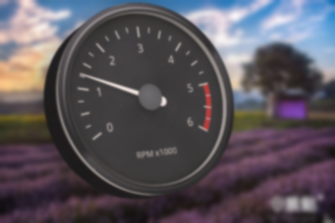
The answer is 1250 rpm
